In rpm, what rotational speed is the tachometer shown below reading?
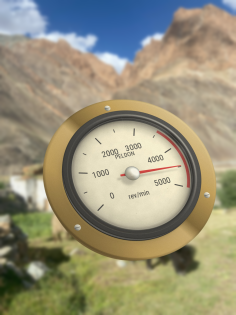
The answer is 4500 rpm
